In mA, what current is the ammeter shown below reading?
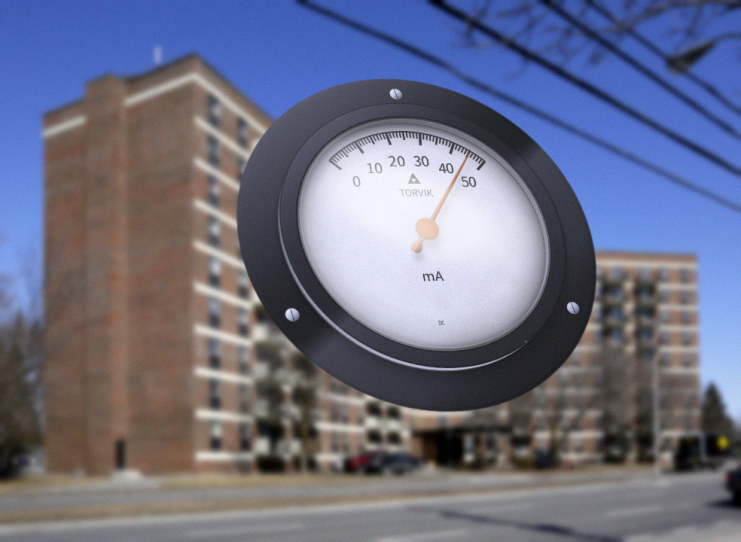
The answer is 45 mA
